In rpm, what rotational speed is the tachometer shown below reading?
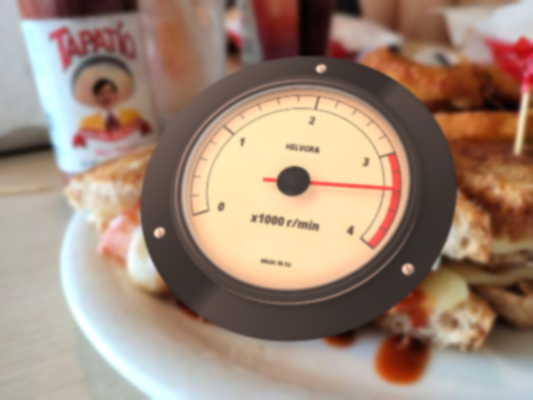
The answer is 3400 rpm
